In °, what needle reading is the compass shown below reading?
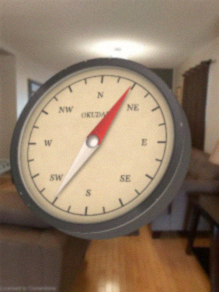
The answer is 30 °
